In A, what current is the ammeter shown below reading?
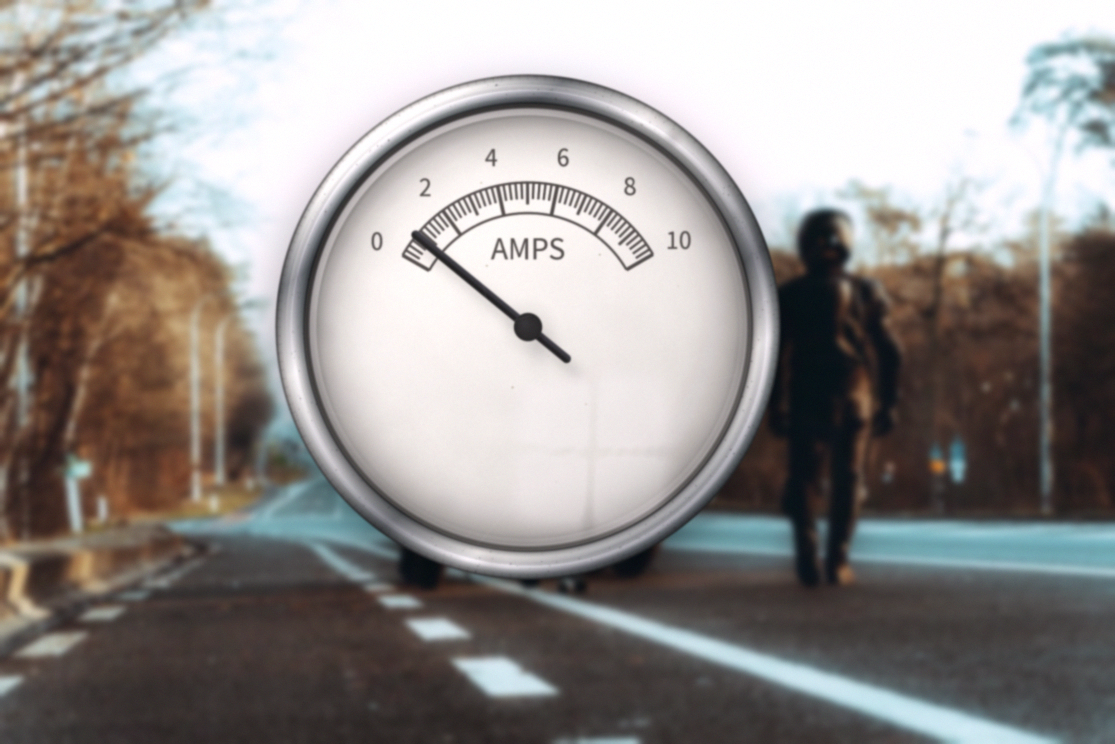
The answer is 0.8 A
